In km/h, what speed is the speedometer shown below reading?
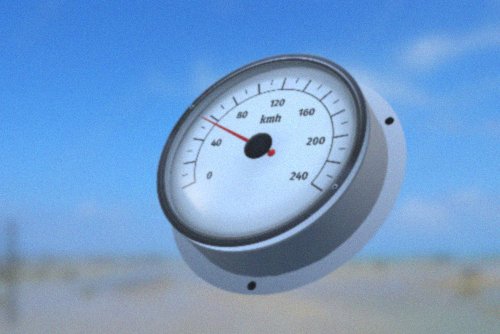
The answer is 55 km/h
